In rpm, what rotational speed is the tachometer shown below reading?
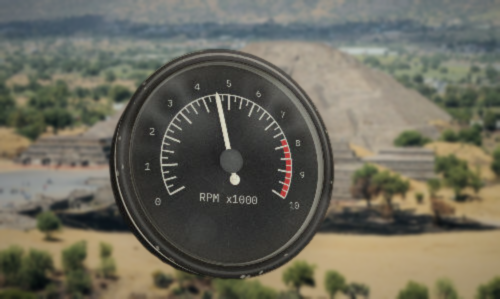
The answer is 4500 rpm
